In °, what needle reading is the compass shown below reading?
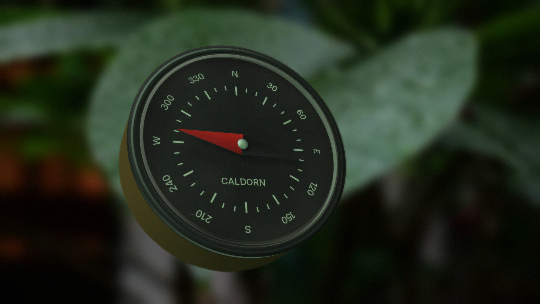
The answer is 280 °
